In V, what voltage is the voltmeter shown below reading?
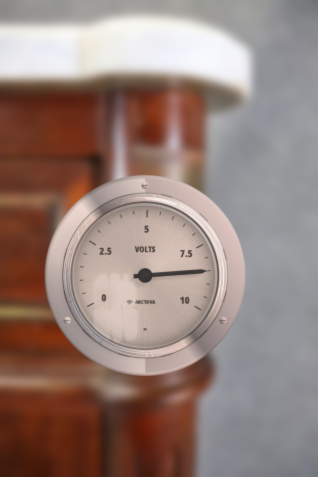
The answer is 8.5 V
